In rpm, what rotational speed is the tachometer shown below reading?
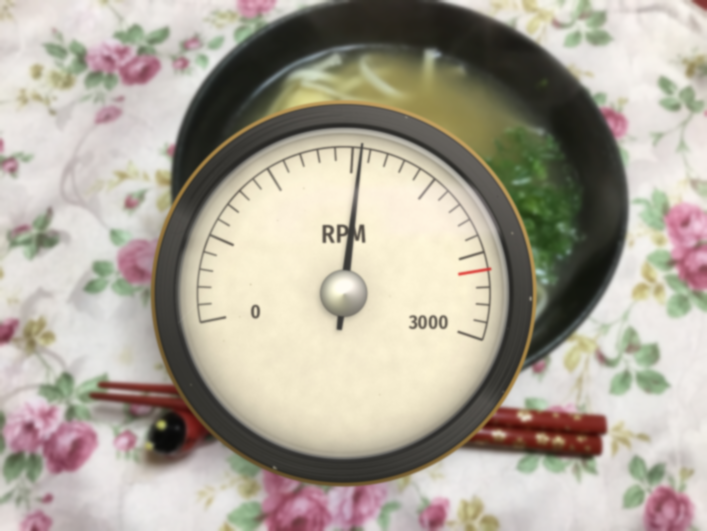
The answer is 1550 rpm
